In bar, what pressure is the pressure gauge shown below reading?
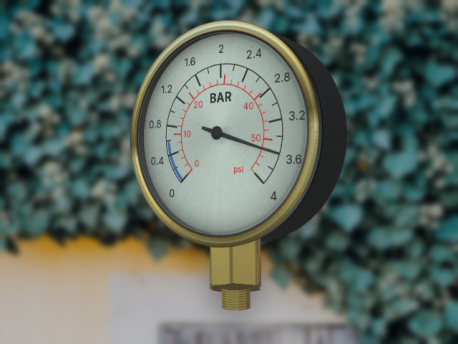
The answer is 3.6 bar
